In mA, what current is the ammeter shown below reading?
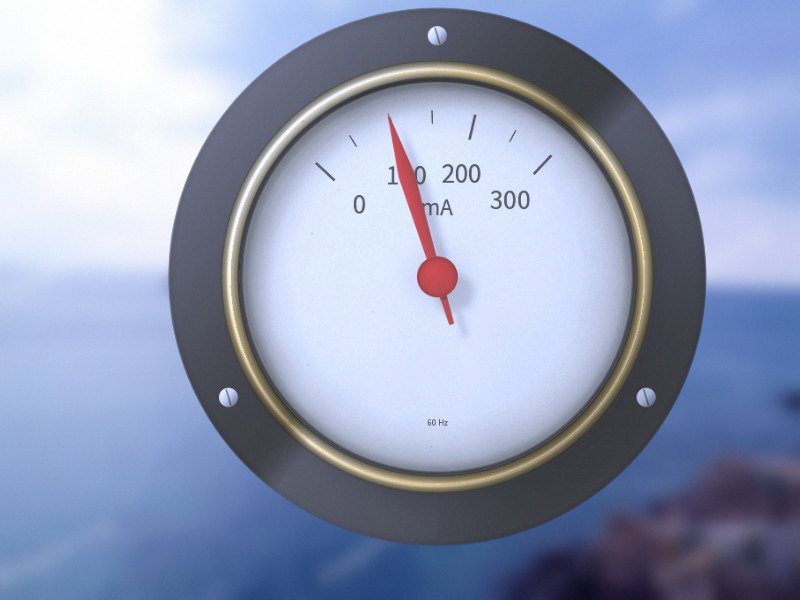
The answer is 100 mA
